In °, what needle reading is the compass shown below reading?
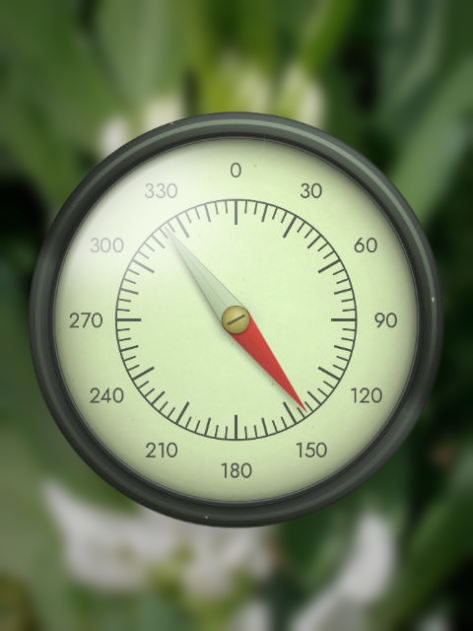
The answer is 142.5 °
